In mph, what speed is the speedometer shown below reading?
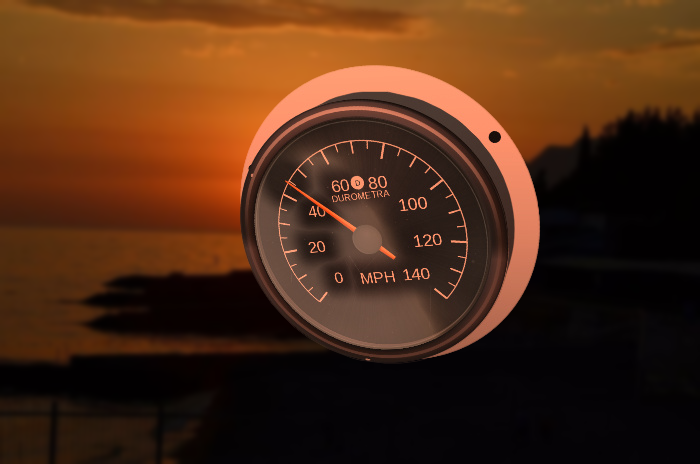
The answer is 45 mph
